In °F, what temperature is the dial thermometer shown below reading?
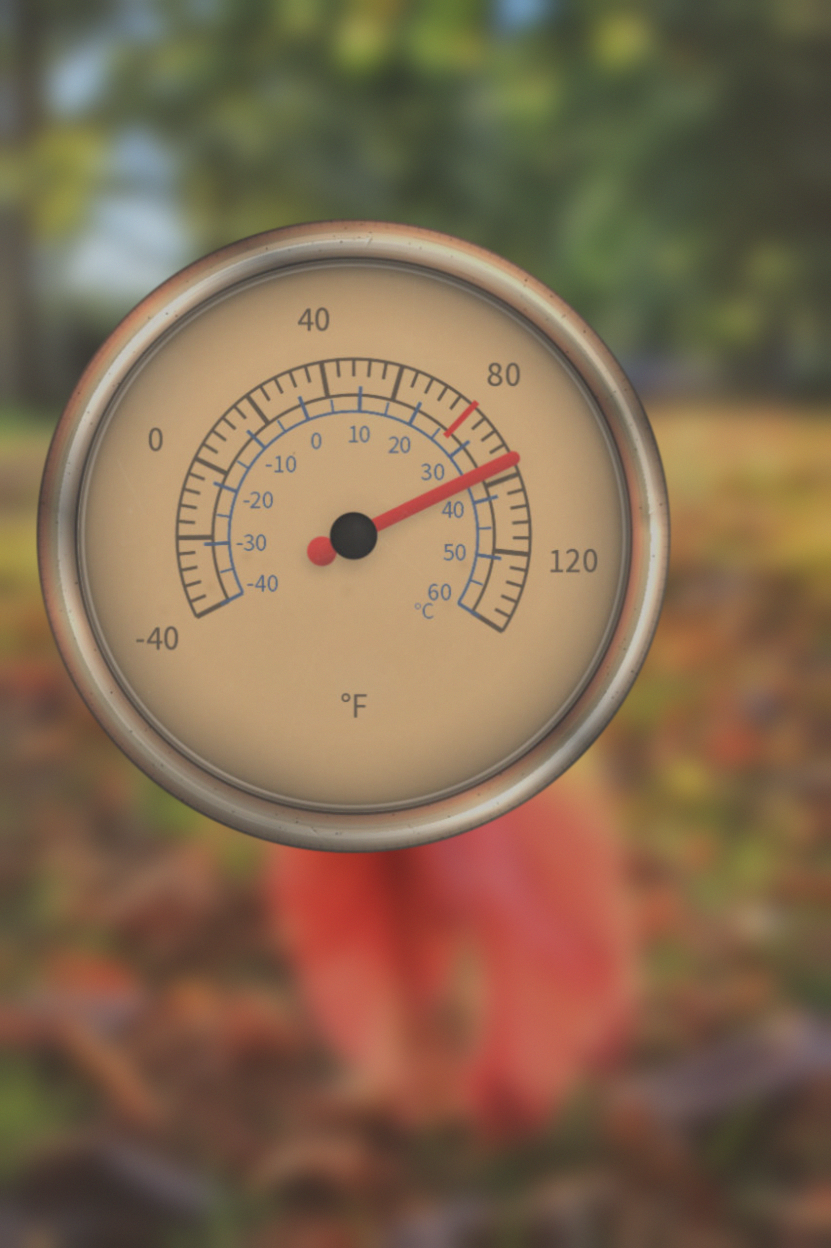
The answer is 96 °F
